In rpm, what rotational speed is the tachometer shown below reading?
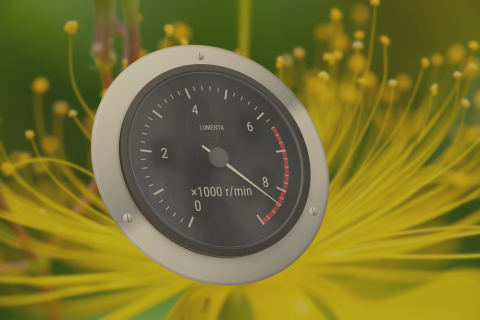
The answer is 8400 rpm
